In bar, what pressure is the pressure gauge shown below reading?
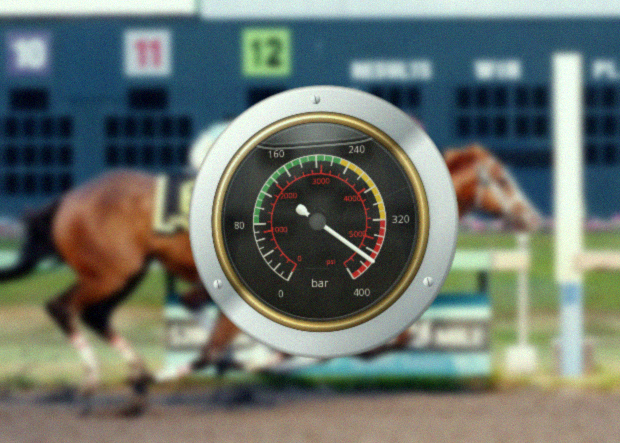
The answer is 370 bar
